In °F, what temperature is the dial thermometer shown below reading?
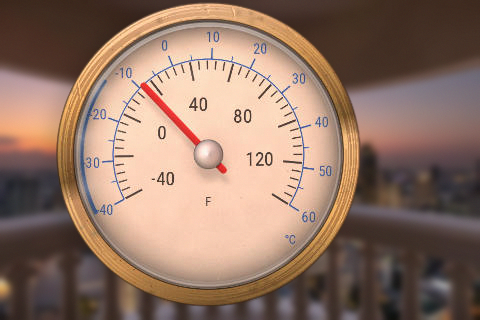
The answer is 16 °F
